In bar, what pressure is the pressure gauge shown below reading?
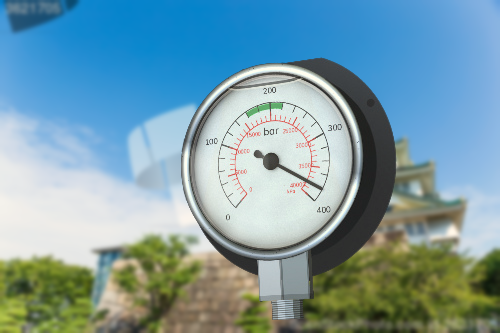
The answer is 380 bar
